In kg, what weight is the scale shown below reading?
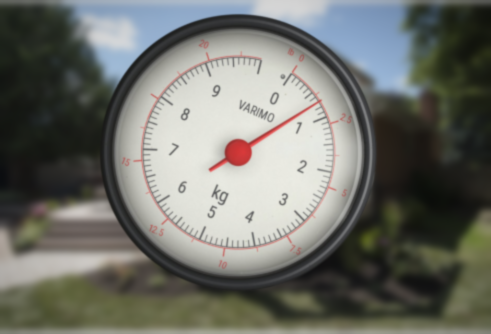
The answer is 0.7 kg
